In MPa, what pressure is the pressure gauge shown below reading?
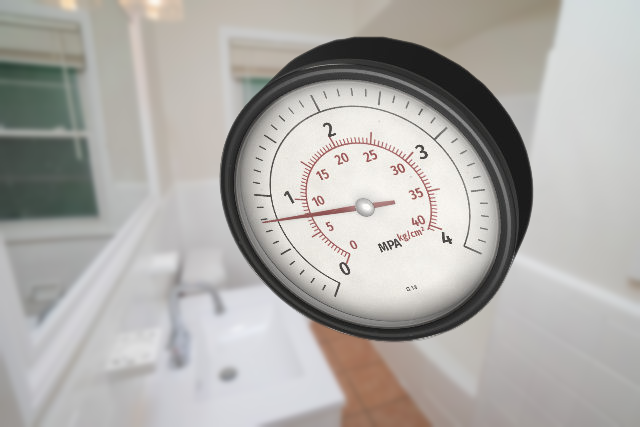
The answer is 0.8 MPa
